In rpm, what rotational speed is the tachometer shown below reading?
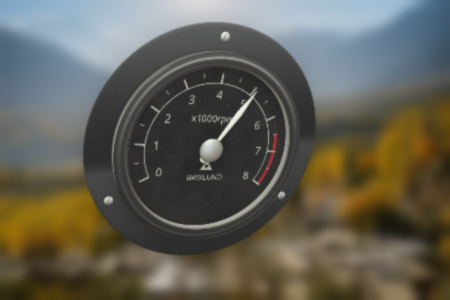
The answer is 5000 rpm
